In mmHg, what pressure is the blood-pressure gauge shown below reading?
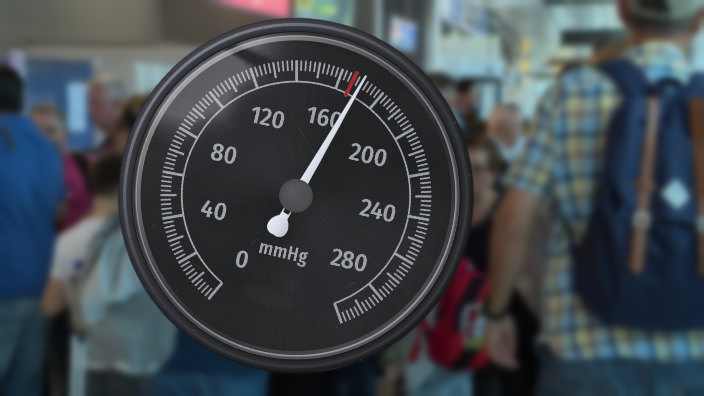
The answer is 170 mmHg
